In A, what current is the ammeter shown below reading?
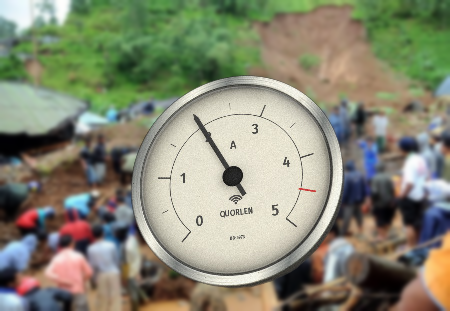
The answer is 2 A
